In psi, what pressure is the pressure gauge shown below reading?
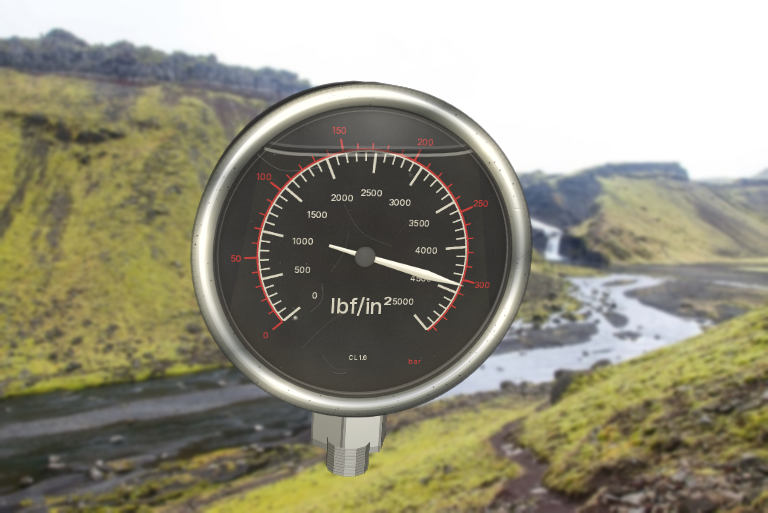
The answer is 4400 psi
